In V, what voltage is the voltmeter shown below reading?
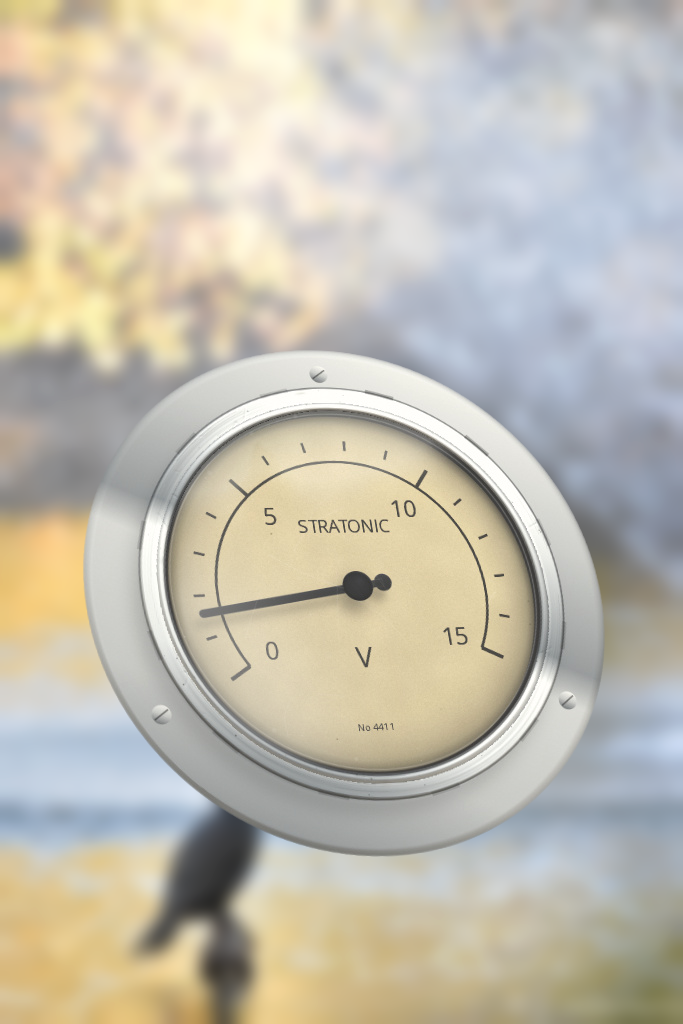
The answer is 1.5 V
